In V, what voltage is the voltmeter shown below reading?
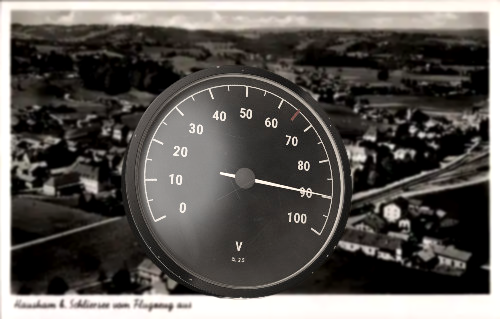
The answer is 90 V
